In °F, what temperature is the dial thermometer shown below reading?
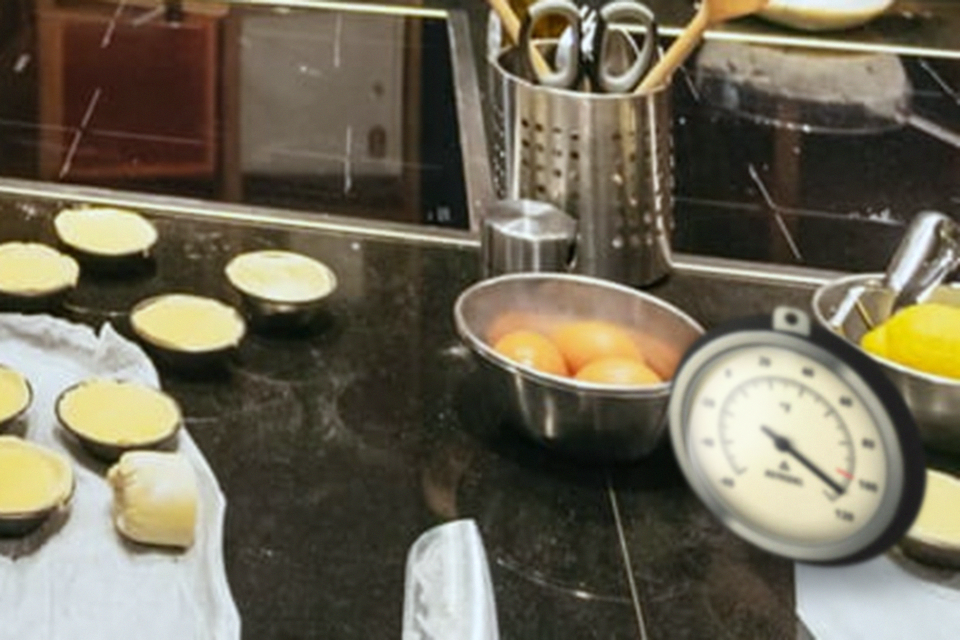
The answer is 110 °F
